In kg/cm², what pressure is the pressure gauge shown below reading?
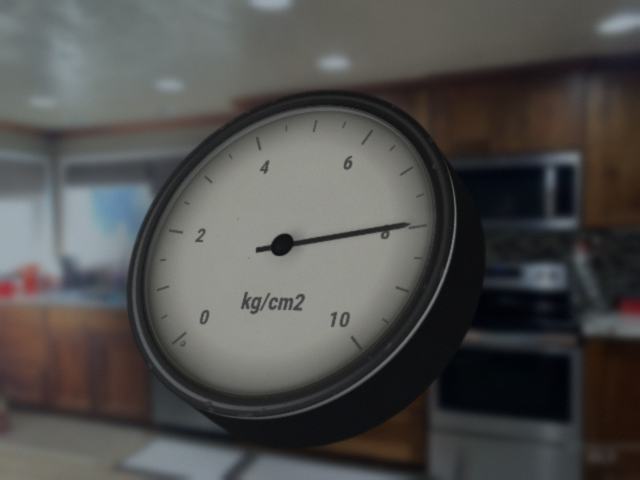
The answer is 8 kg/cm²
